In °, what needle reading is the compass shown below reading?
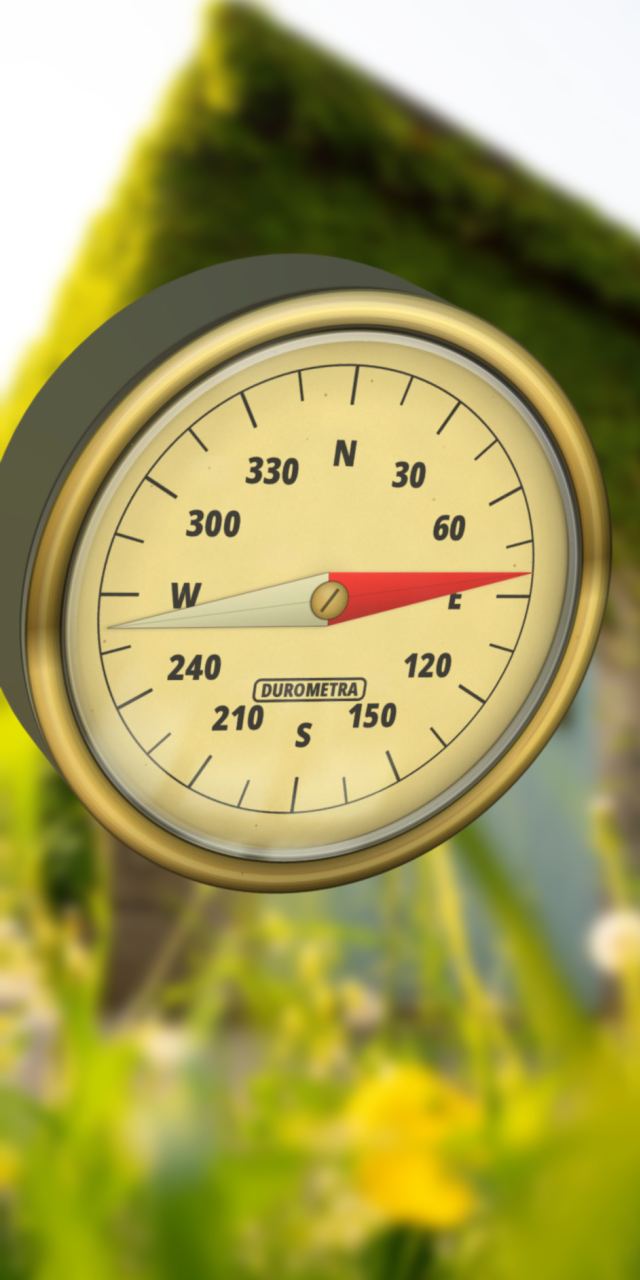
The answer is 82.5 °
